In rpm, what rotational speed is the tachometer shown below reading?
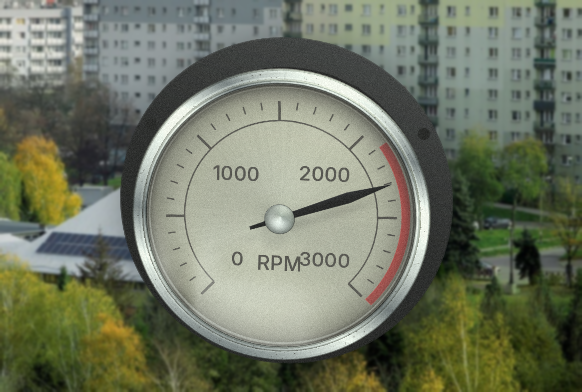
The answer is 2300 rpm
